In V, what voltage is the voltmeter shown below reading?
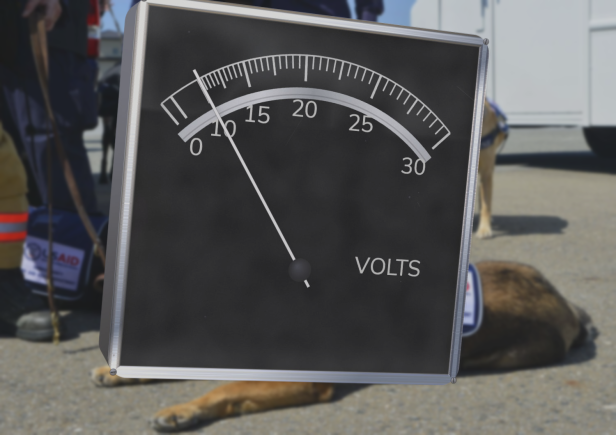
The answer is 10 V
